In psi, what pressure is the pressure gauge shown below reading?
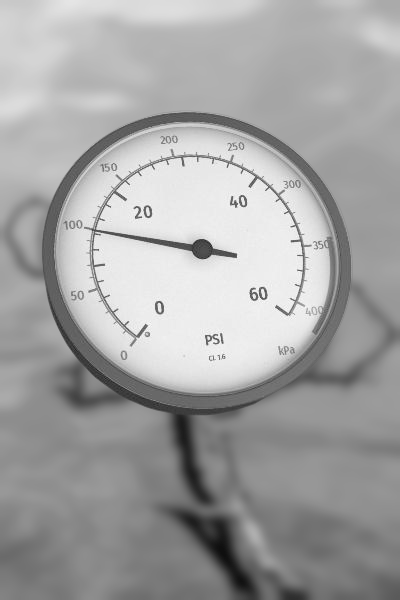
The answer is 14 psi
